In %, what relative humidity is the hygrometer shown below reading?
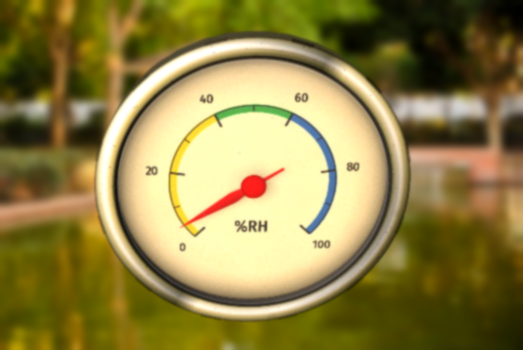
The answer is 5 %
